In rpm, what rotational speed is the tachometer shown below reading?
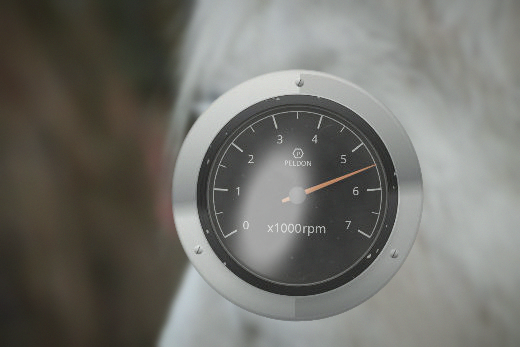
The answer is 5500 rpm
